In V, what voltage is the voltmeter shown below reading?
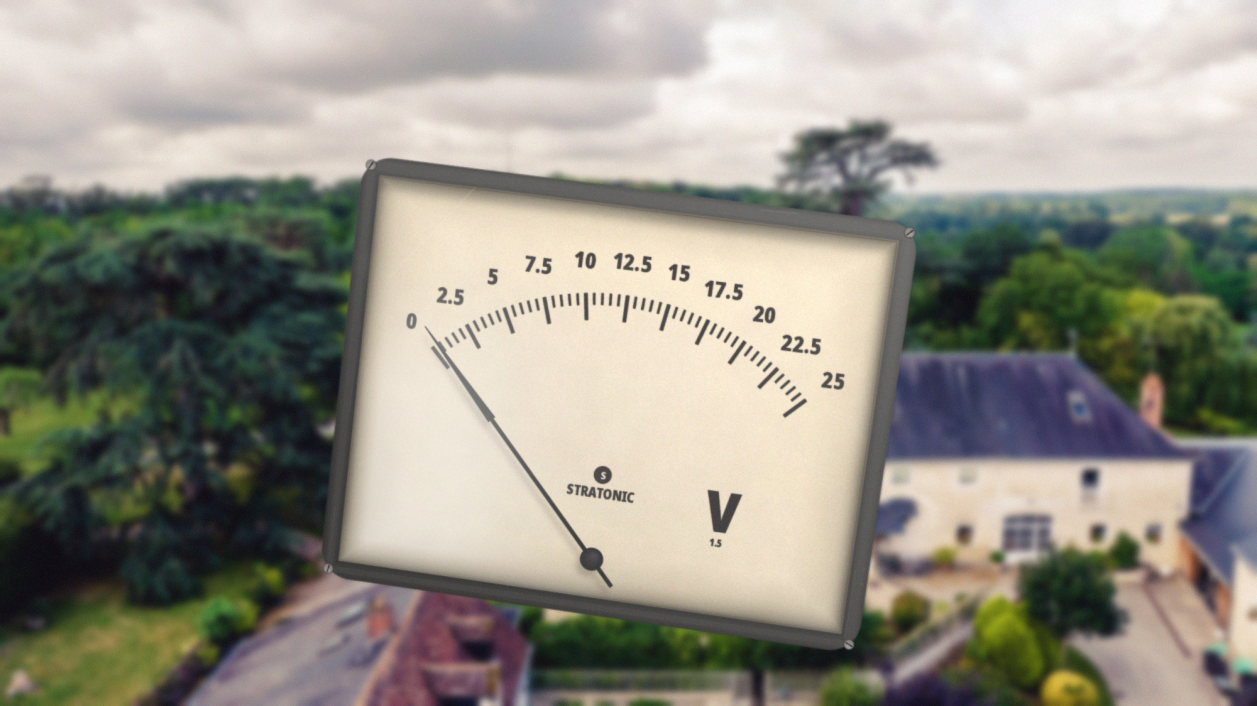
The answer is 0.5 V
